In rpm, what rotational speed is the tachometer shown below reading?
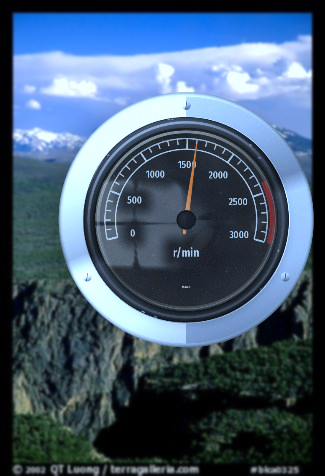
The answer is 1600 rpm
